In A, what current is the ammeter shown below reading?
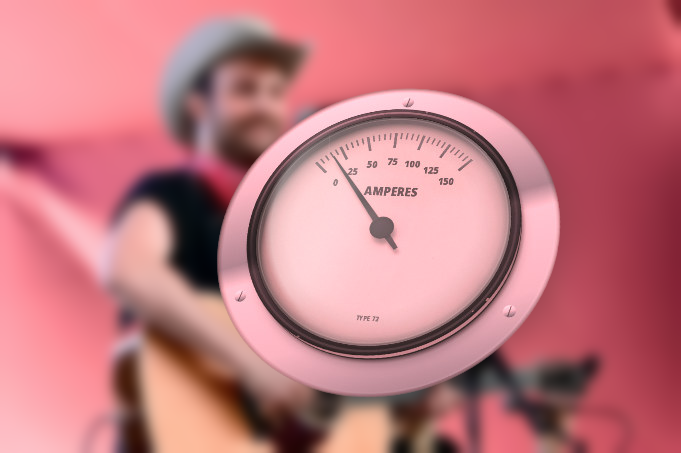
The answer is 15 A
